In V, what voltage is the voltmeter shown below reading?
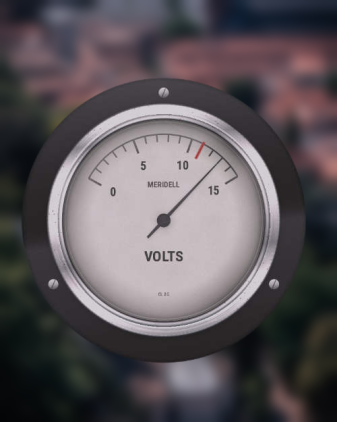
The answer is 13 V
